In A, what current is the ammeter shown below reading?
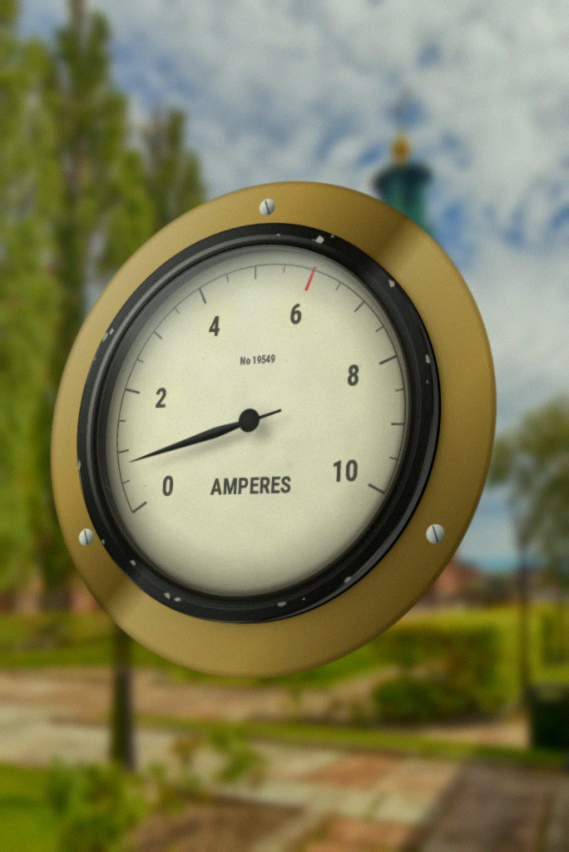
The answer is 0.75 A
